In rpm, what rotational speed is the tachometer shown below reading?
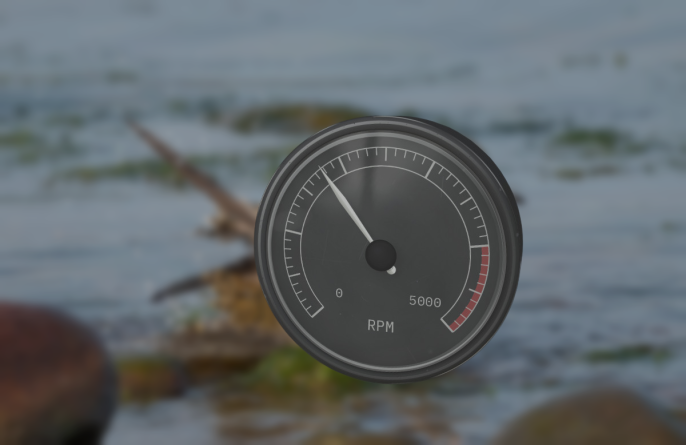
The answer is 1800 rpm
